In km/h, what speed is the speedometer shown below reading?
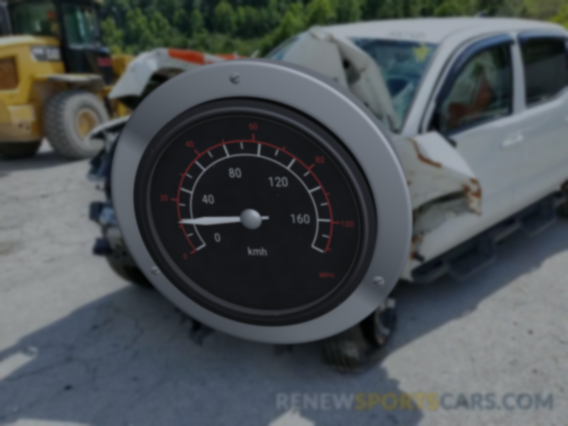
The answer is 20 km/h
